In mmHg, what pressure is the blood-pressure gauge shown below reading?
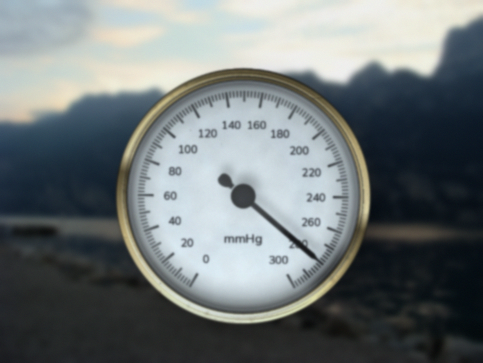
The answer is 280 mmHg
